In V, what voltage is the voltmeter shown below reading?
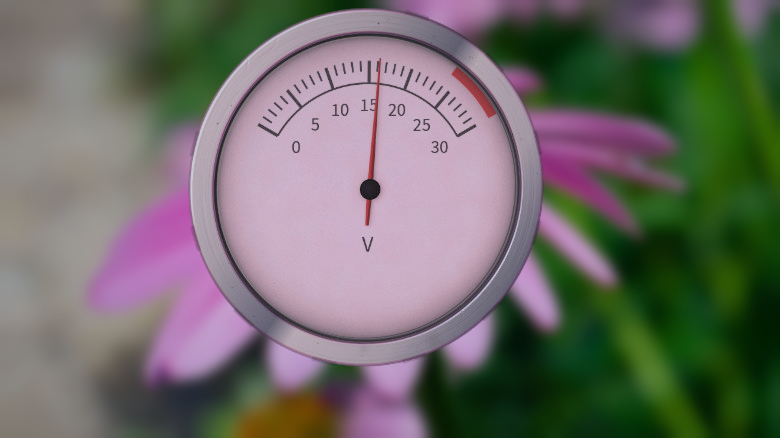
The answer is 16 V
